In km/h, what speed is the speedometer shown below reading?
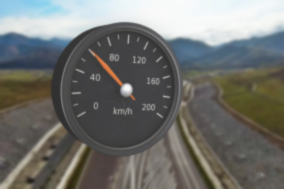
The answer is 60 km/h
